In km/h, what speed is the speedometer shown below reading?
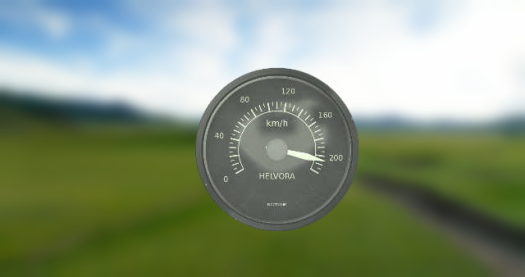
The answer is 205 km/h
